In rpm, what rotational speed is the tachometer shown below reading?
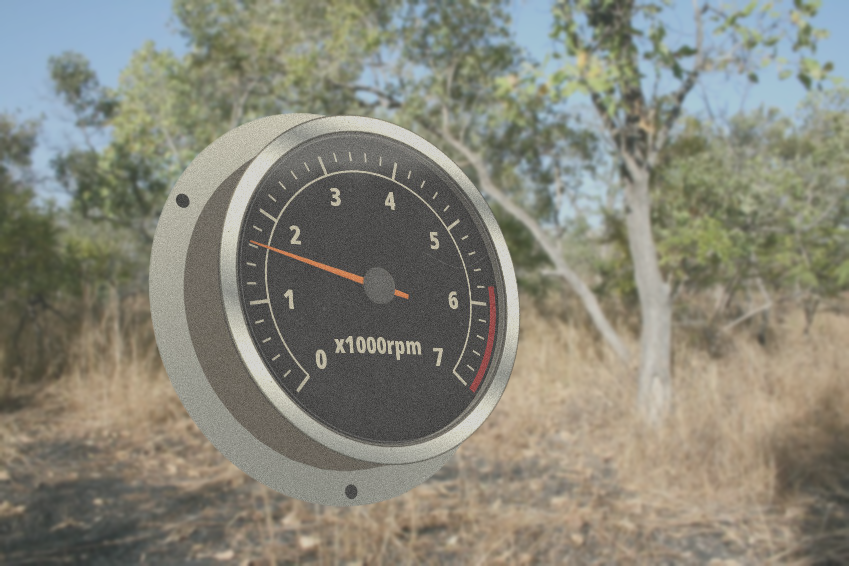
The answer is 1600 rpm
